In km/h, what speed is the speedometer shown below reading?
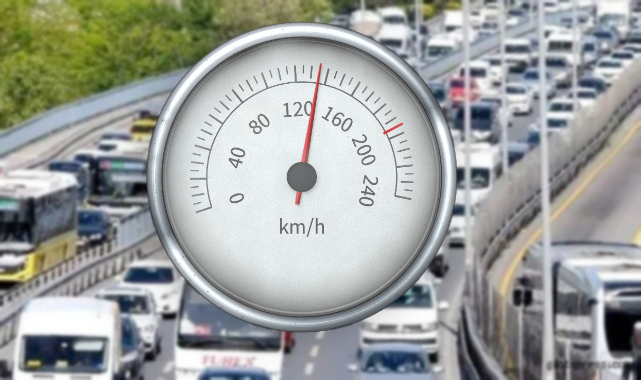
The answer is 135 km/h
